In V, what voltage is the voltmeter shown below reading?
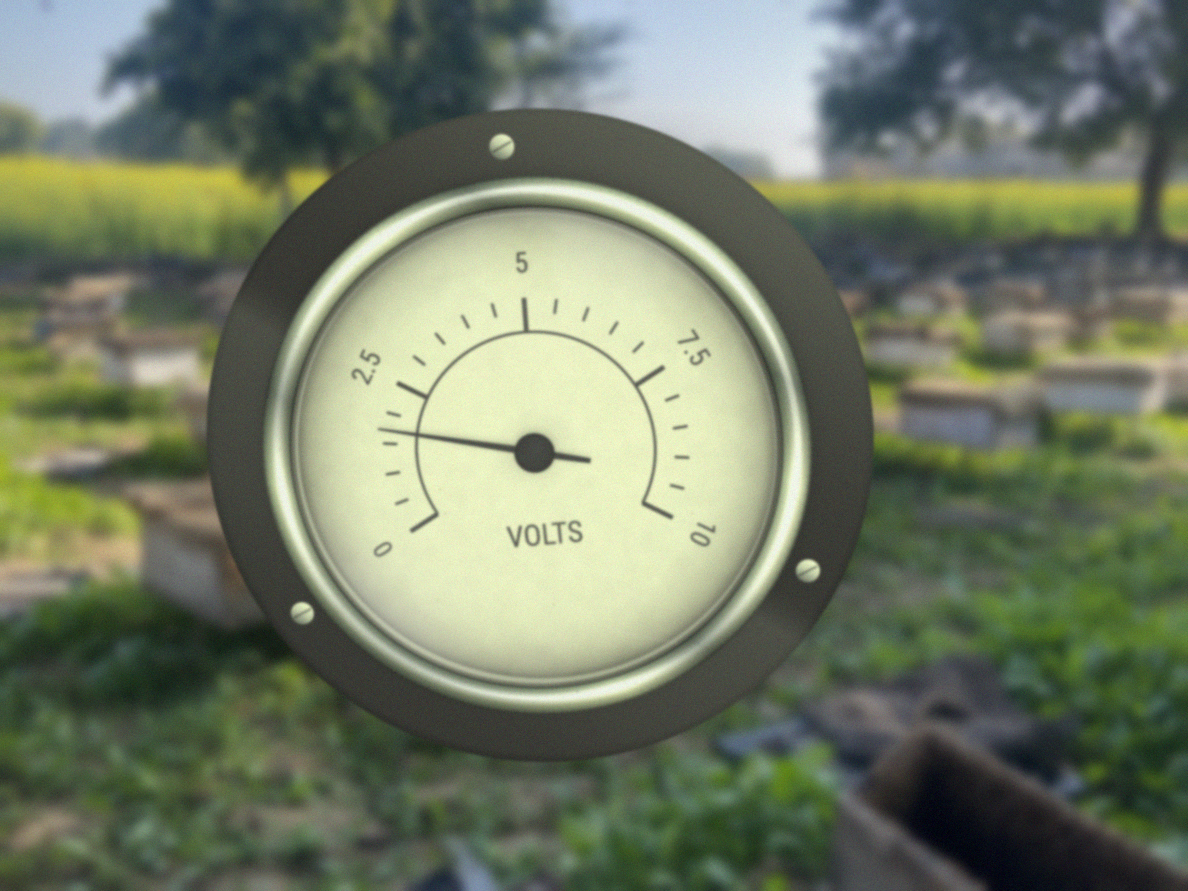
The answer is 1.75 V
